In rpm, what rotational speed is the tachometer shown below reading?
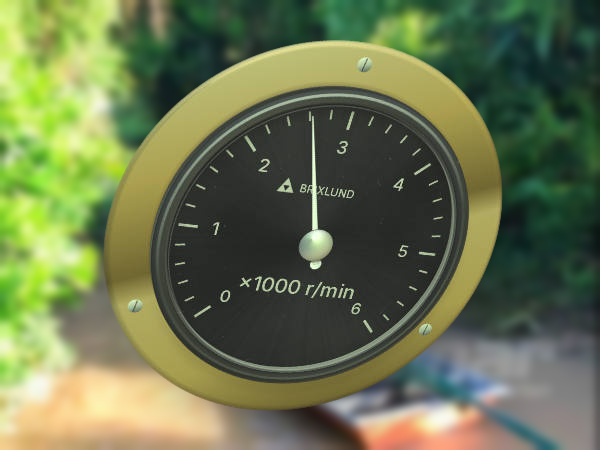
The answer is 2600 rpm
